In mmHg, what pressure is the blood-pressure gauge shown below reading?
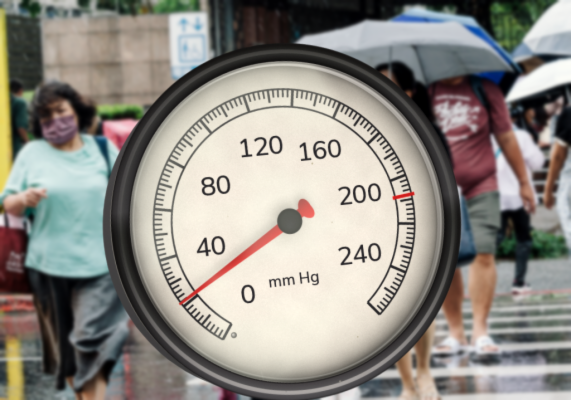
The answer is 22 mmHg
